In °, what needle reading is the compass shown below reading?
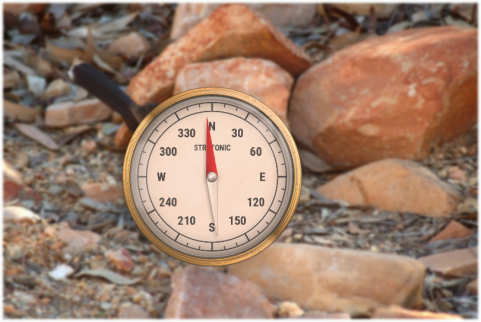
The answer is 355 °
